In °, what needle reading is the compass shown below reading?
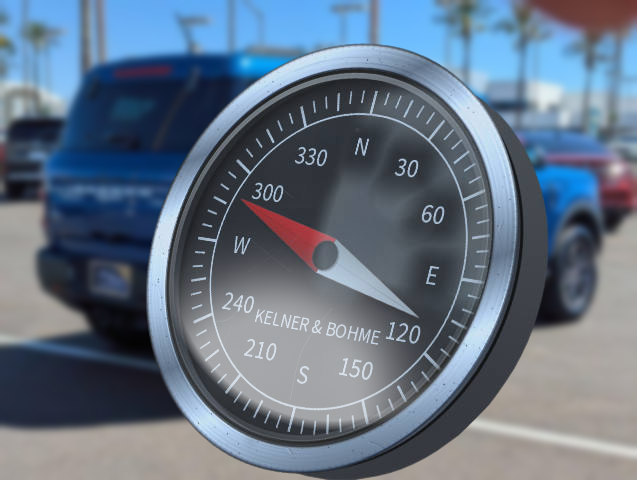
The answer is 290 °
